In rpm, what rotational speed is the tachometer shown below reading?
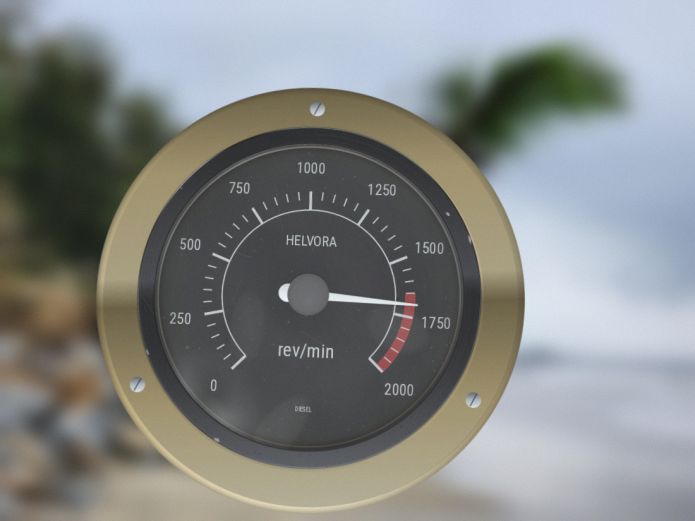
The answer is 1700 rpm
